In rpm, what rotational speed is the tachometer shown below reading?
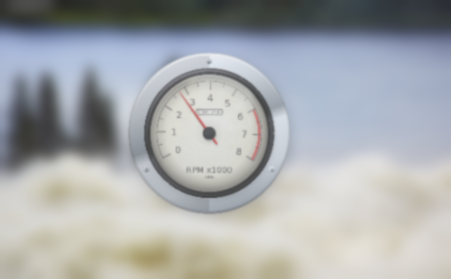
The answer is 2750 rpm
